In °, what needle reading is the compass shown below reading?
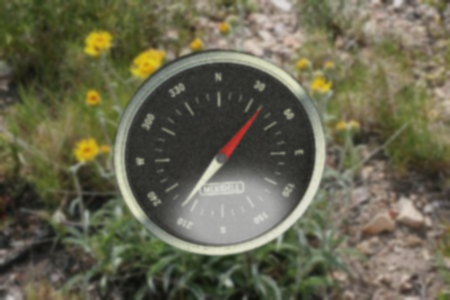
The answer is 40 °
